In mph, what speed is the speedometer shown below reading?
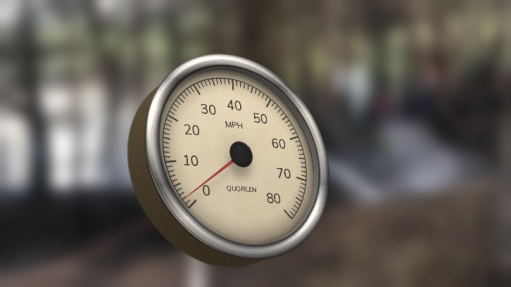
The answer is 2 mph
